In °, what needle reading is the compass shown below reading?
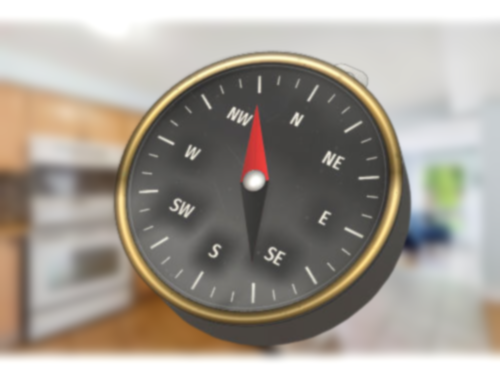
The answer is 330 °
